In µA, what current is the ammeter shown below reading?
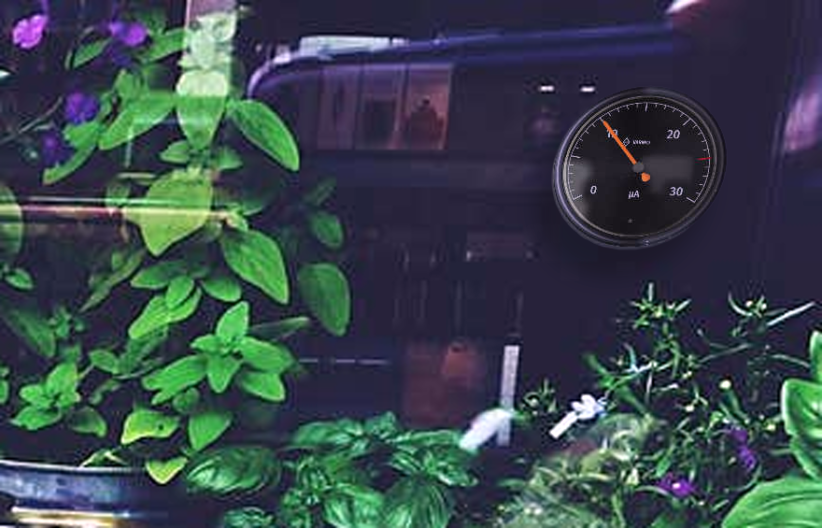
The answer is 10 µA
